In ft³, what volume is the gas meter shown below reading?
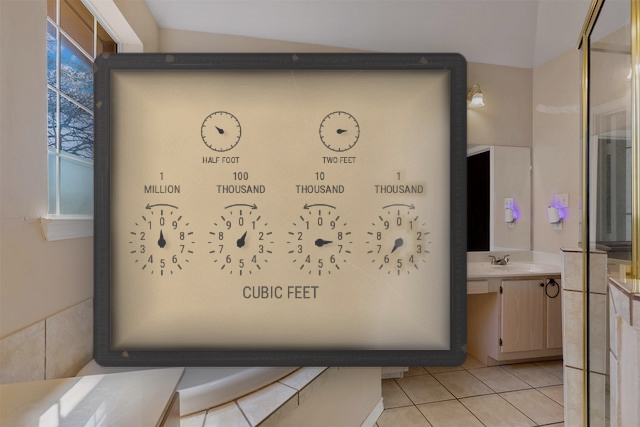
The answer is 7600 ft³
